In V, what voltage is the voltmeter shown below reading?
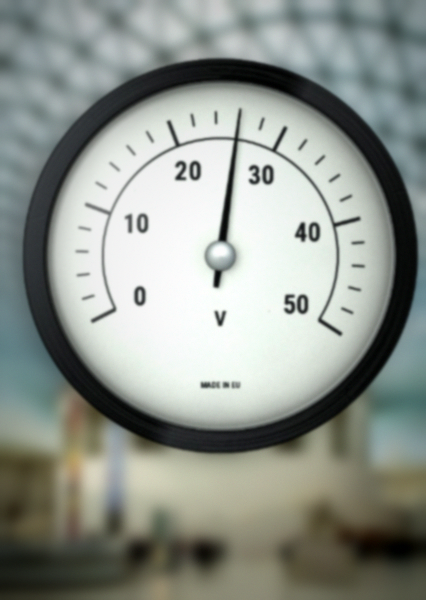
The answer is 26 V
